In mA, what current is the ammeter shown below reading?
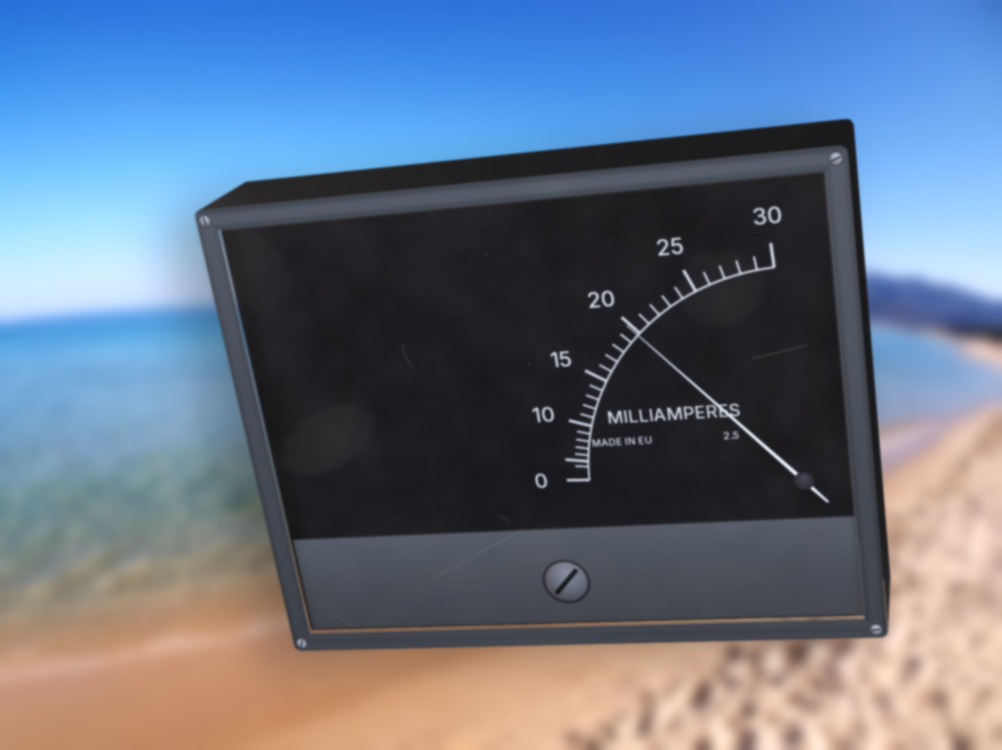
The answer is 20 mA
